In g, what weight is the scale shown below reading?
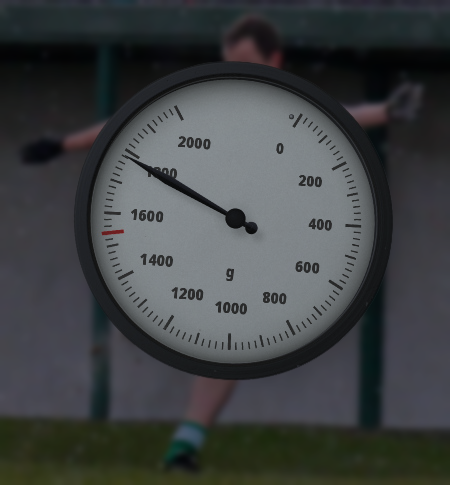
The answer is 1780 g
